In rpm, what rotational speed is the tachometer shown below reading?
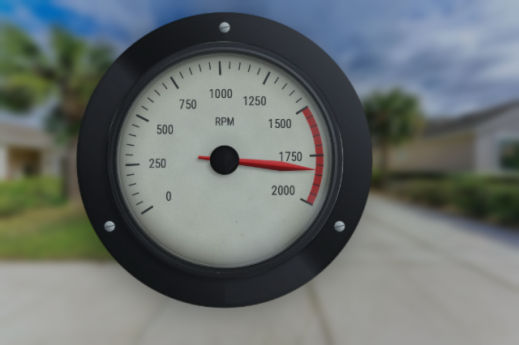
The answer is 1825 rpm
